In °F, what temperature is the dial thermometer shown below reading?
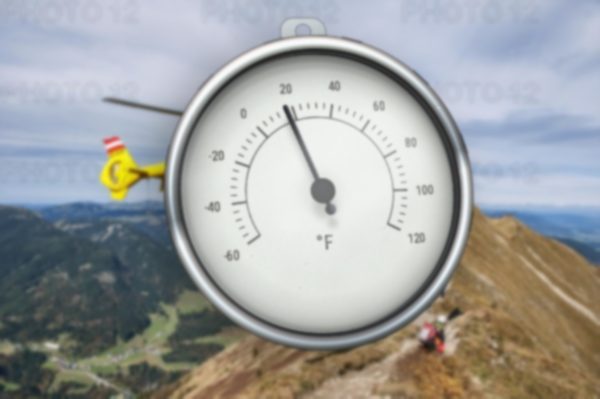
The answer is 16 °F
